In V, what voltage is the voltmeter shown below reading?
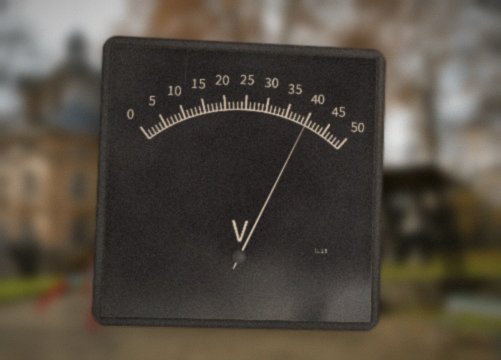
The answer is 40 V
